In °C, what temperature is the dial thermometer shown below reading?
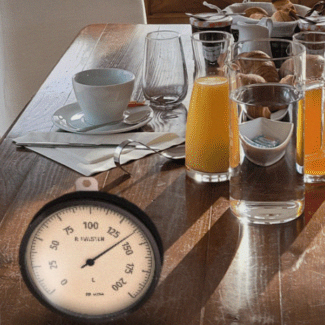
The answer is 137.5 °C
